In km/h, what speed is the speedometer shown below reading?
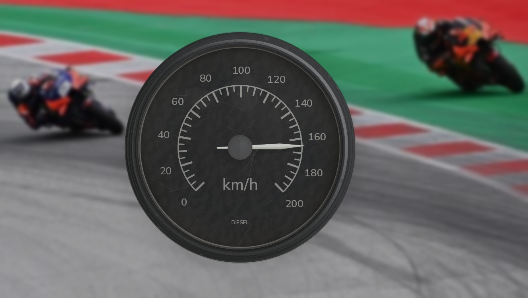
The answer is 165 km/h
